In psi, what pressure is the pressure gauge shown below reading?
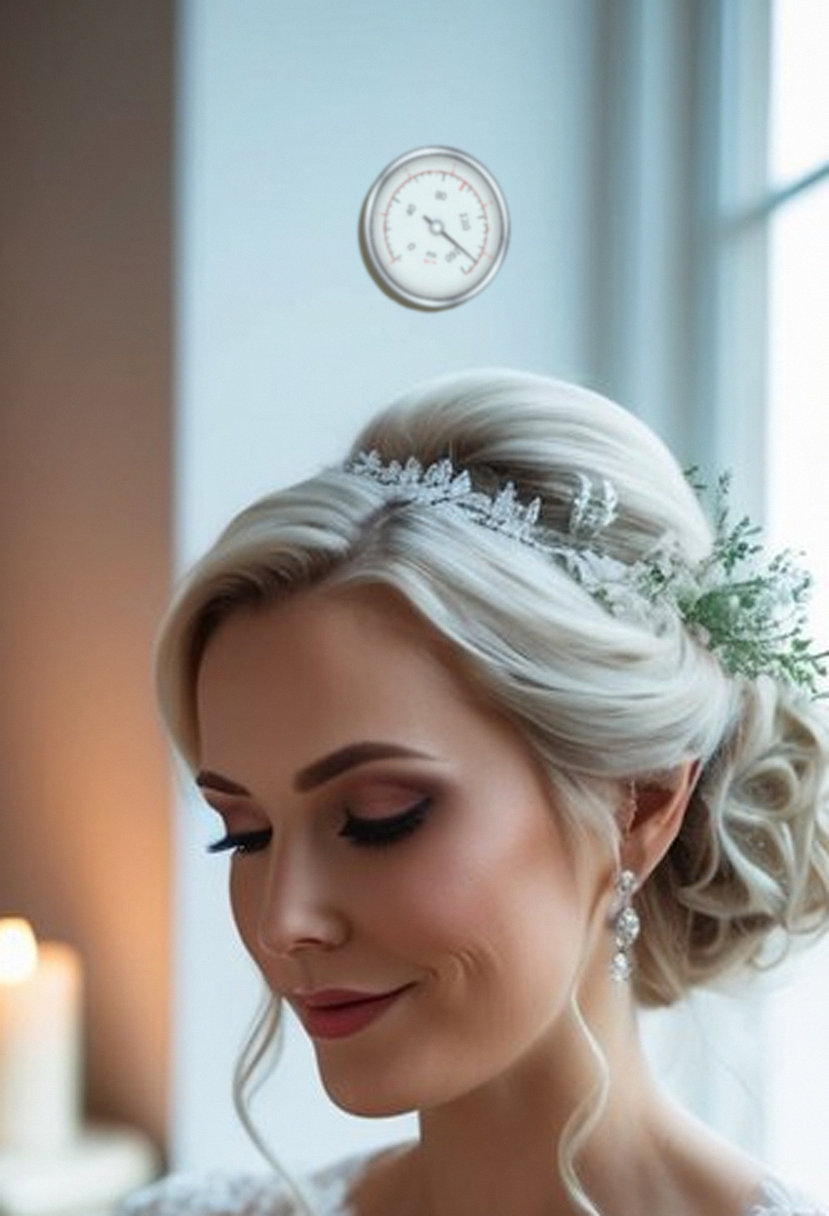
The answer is 150 psi
